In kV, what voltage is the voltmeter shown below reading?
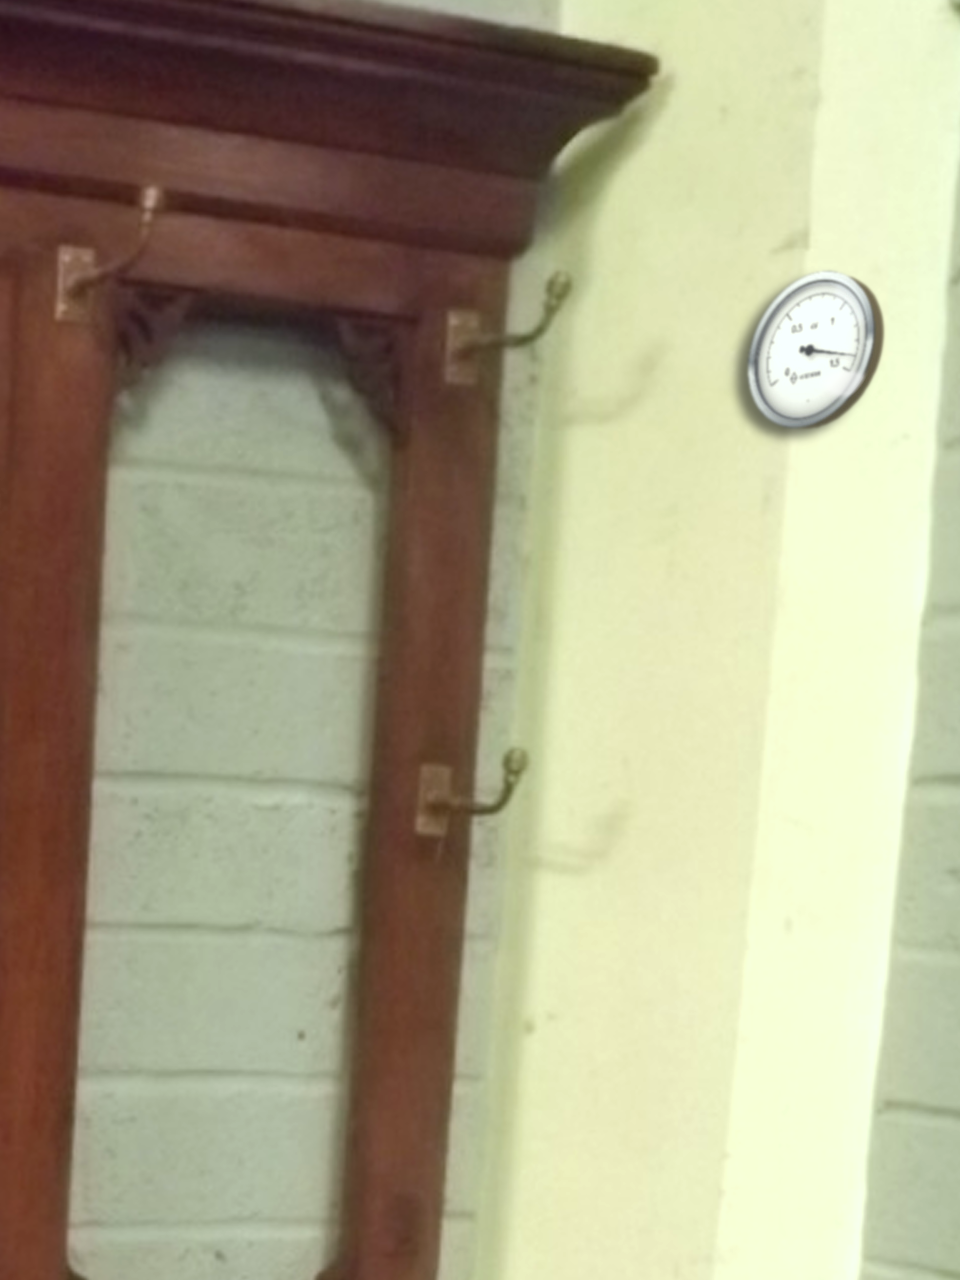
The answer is 1.4 kV
